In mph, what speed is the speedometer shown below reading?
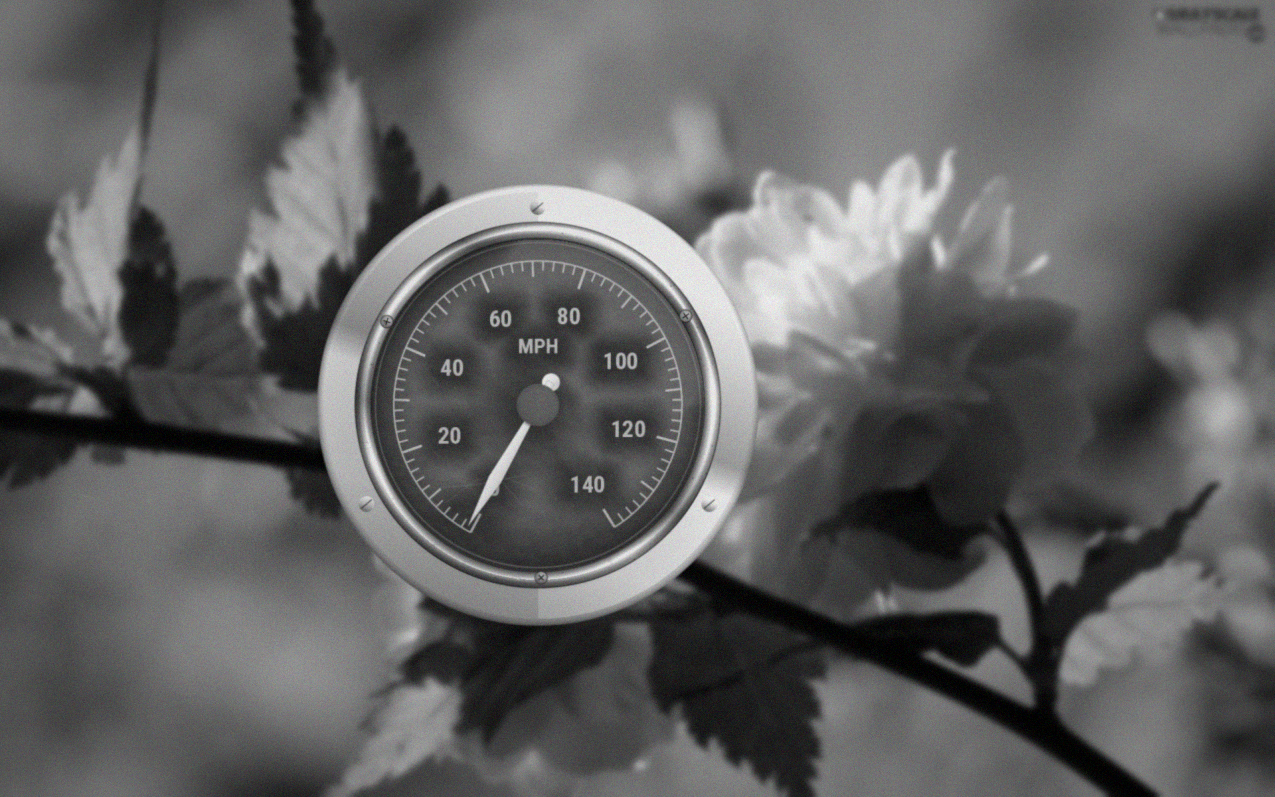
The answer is 1 mph
